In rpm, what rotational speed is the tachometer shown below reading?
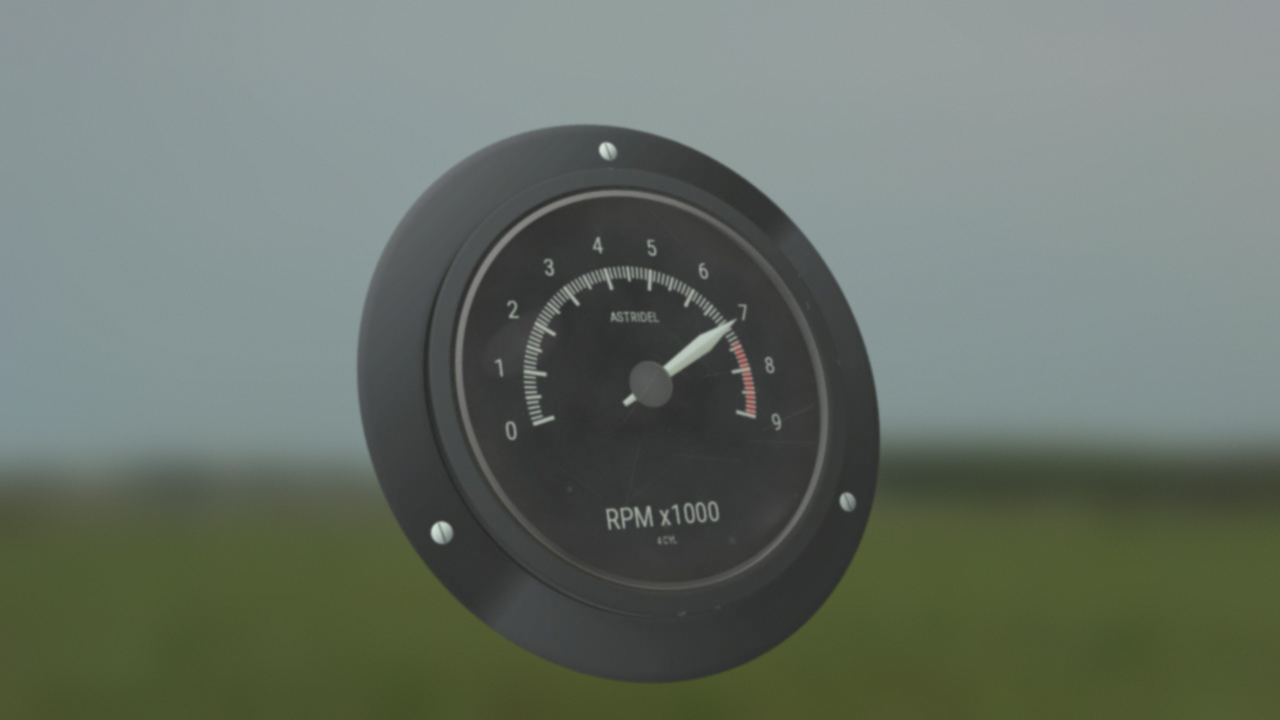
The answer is 7000 rpm
